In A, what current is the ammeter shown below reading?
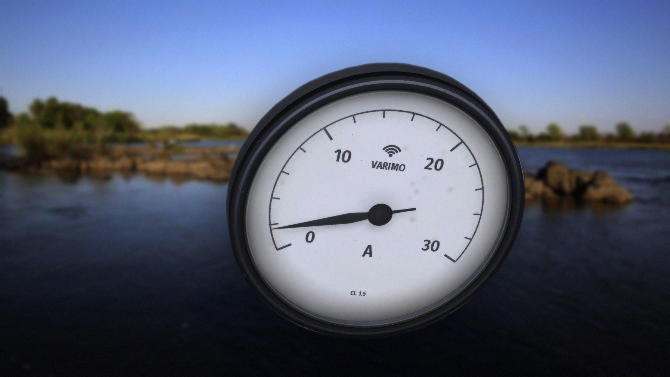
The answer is 2 A
